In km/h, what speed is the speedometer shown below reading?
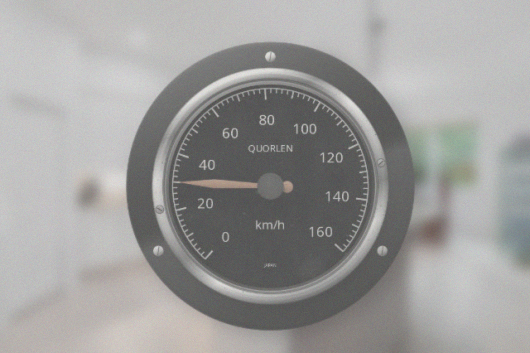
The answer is 30 km/h
